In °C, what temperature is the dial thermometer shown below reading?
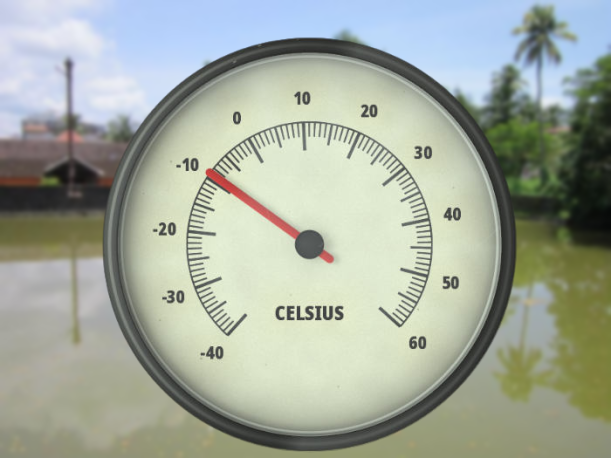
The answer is -9 °C
